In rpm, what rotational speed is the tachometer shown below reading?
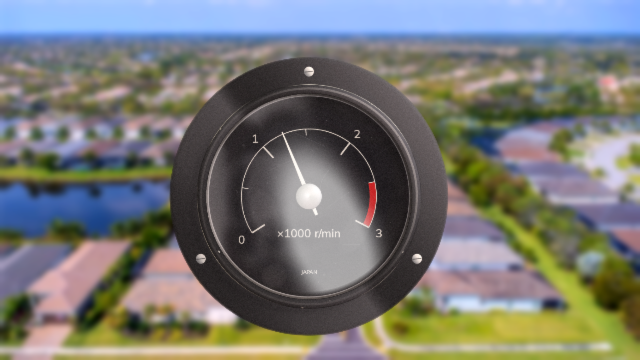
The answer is 1250 rpm
